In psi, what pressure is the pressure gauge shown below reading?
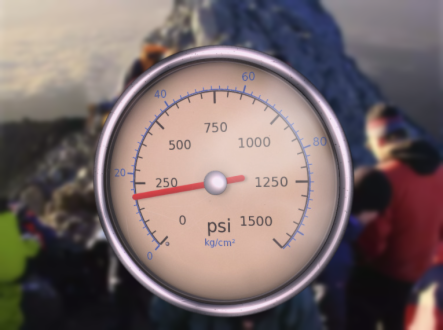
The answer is 200 psi
